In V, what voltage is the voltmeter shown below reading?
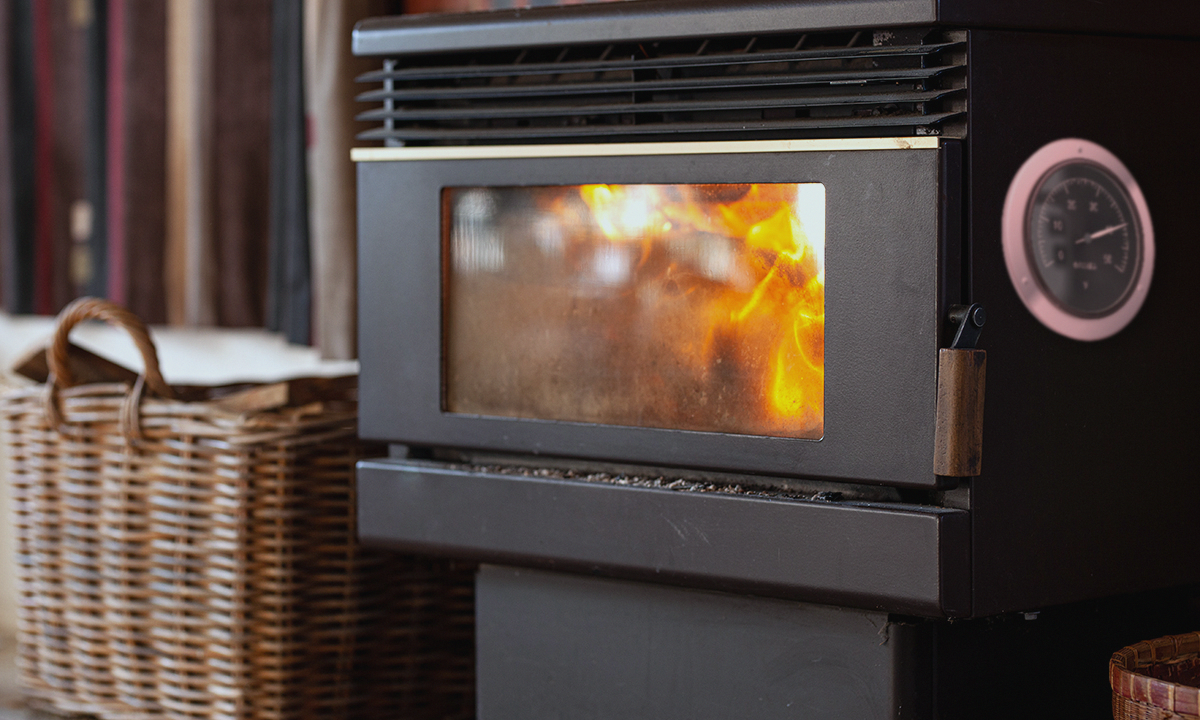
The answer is 40 V
